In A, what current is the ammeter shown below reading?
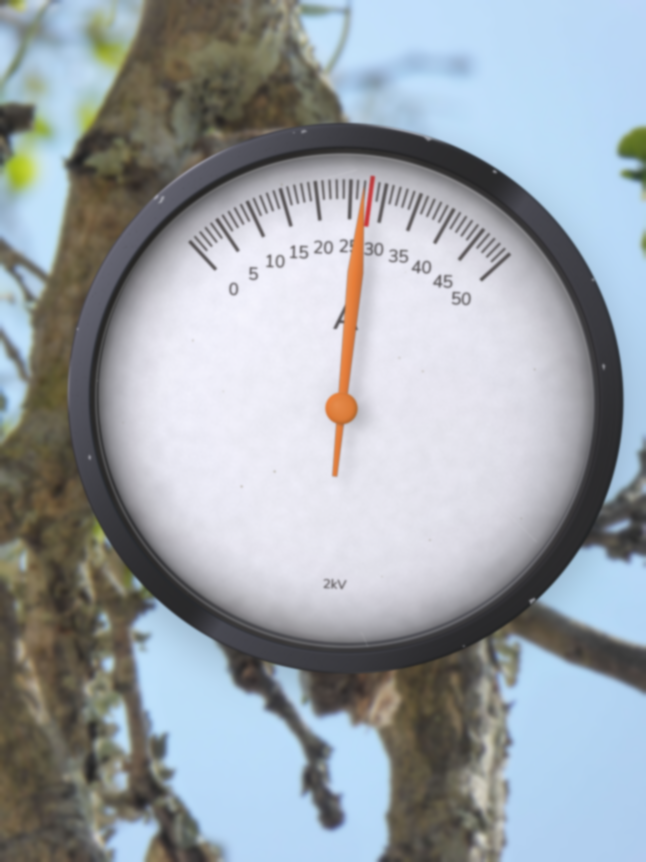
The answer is 27 A
